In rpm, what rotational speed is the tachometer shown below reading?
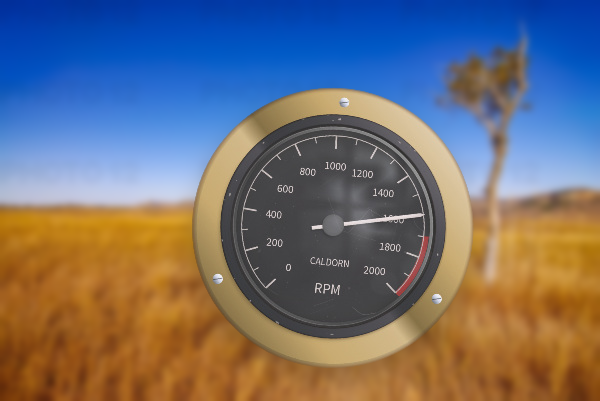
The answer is 1600 rpm
